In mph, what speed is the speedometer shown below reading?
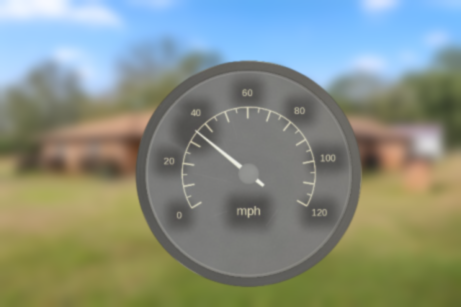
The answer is 35 mph
